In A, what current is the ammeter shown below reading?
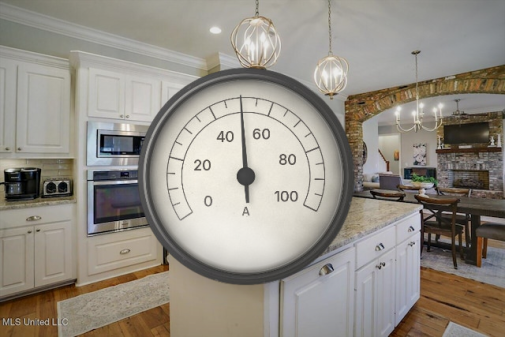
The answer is 50 A
